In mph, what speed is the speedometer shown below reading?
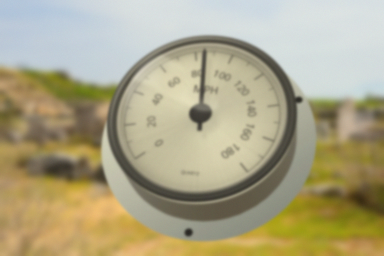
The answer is 85 mph
